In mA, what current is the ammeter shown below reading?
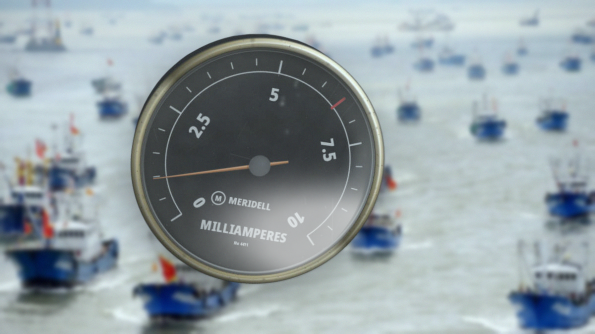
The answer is 1 mA
